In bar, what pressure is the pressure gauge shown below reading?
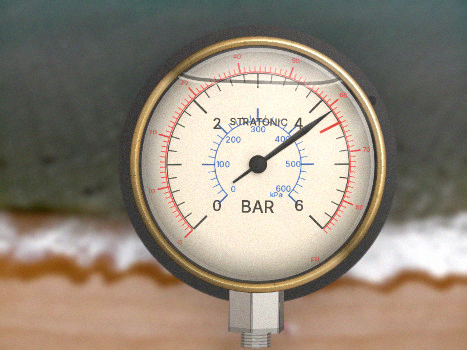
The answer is 4.2 bar
